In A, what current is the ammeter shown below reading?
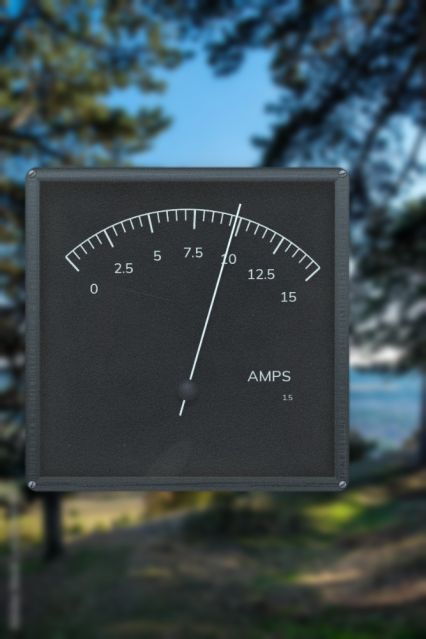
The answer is 9.75 A
